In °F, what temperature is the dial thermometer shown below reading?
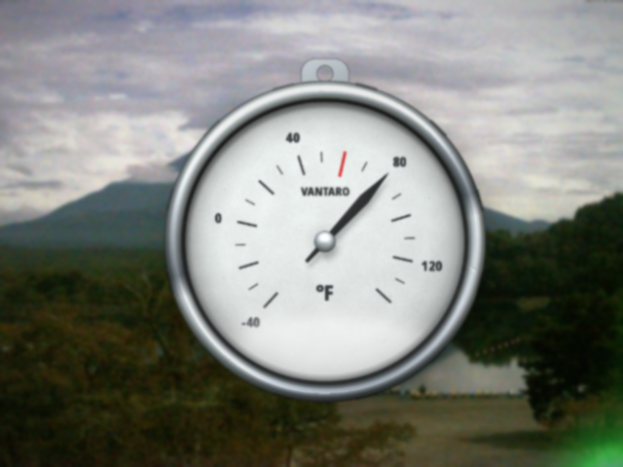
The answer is 80 °F
